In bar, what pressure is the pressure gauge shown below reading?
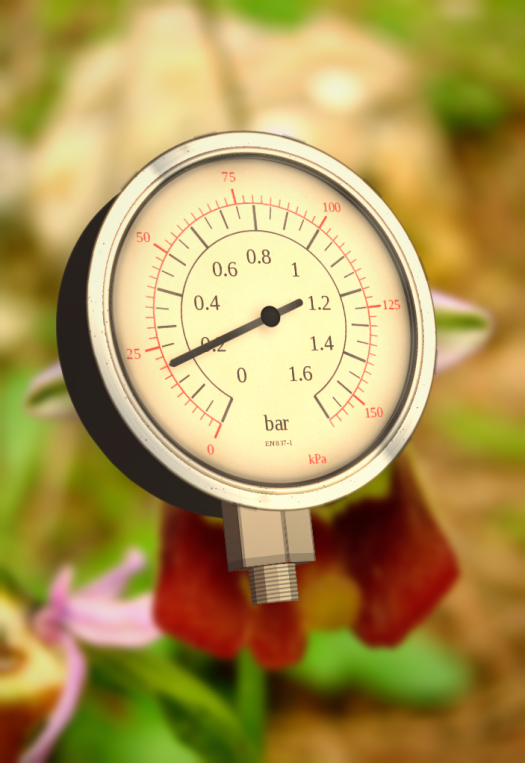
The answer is 0.2 bar
